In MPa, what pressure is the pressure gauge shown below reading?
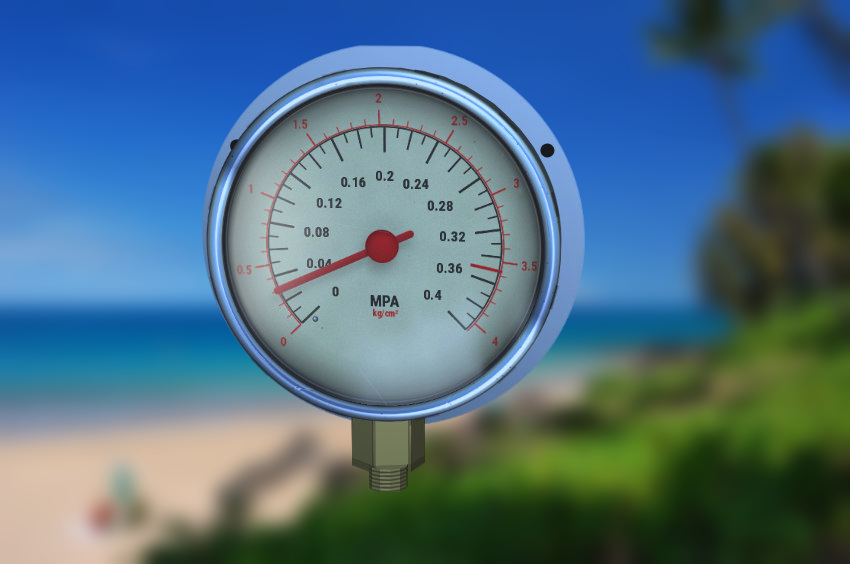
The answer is 0.03 MPa
